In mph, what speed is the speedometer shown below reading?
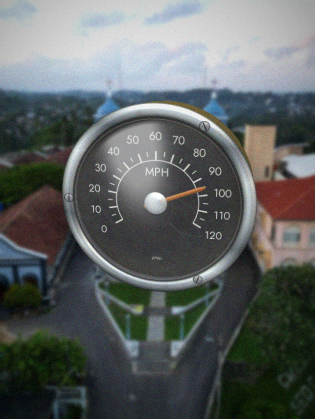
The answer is 95 mph
